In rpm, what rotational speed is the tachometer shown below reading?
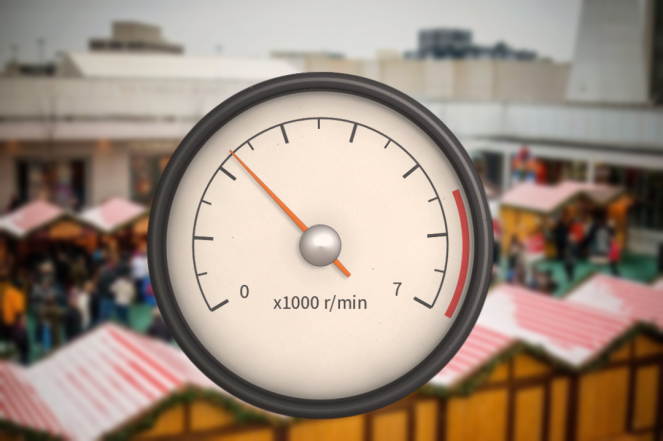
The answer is 2250 rpm
